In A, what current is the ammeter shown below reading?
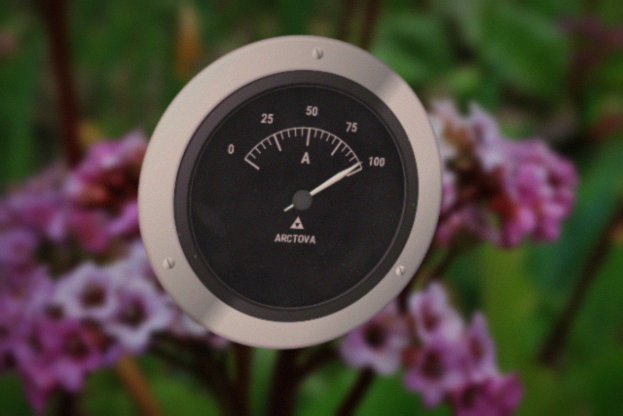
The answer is 95 A
